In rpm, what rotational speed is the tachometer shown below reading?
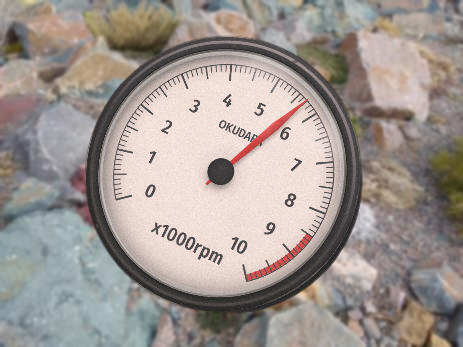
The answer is 5700 rpm
